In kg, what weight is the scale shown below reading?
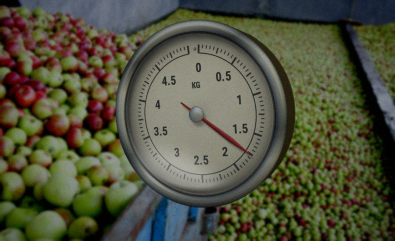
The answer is 1.75 kg
